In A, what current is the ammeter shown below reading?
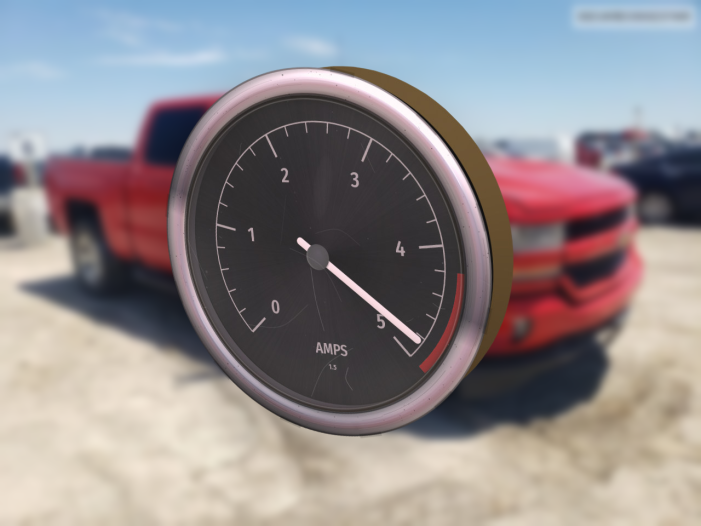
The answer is 4.8 A
